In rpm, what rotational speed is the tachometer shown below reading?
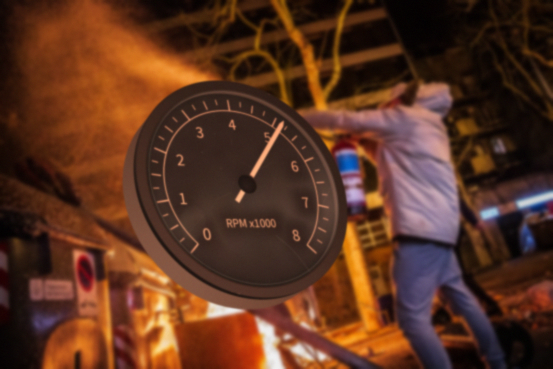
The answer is 5125 rpm
